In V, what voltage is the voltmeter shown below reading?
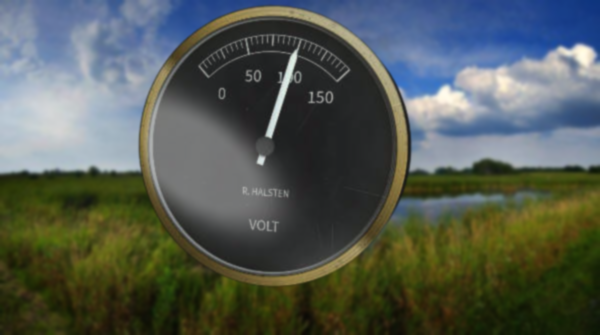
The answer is 100 V
